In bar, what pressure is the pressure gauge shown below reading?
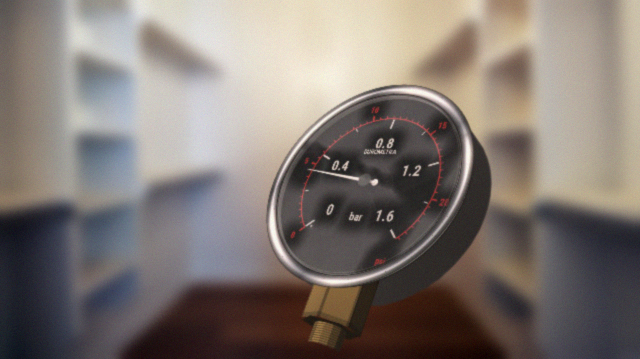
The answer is 0.3 bar
